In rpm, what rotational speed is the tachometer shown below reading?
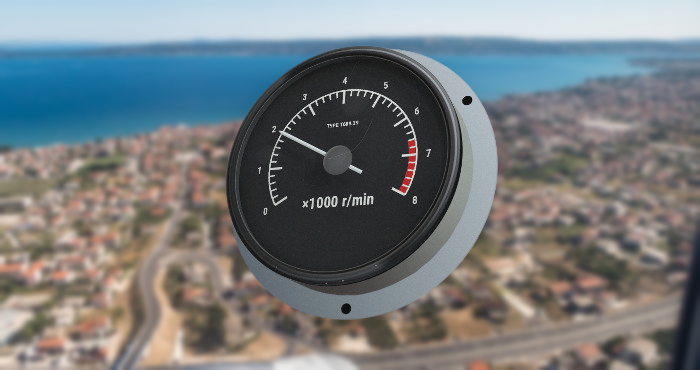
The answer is 2000 rpm
